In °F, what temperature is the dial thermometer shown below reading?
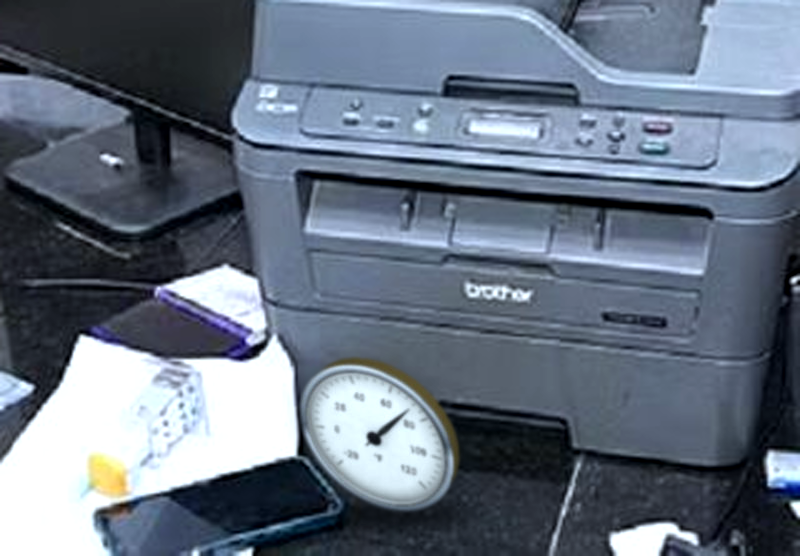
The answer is 72 °F
